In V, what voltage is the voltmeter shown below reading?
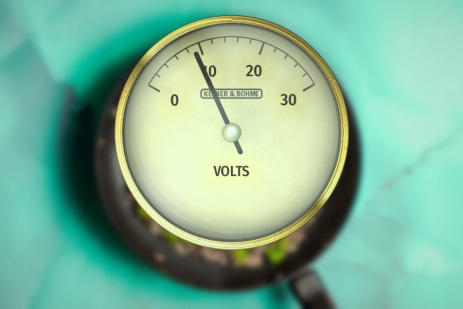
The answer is 9 V
